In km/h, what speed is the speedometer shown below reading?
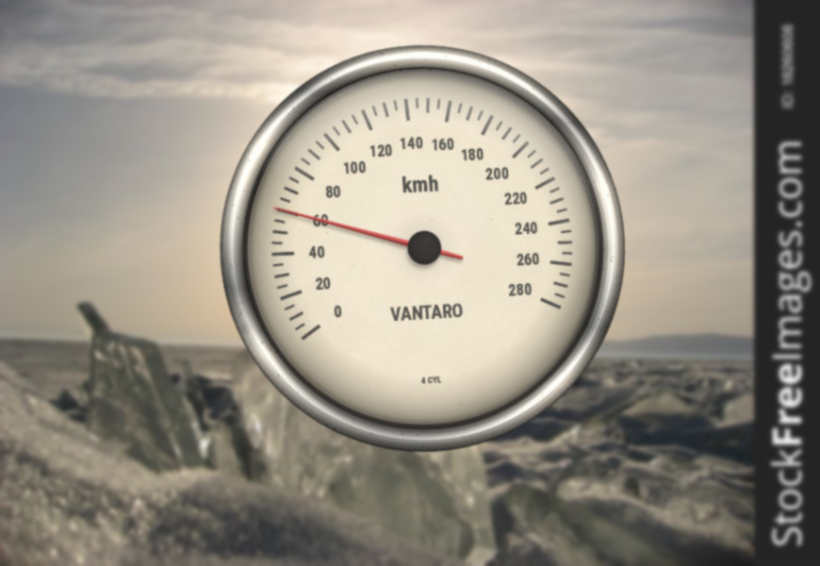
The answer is 60 km/h
